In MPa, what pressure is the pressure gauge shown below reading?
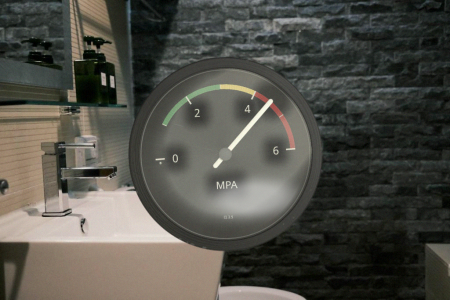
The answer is 4.5 MPa
